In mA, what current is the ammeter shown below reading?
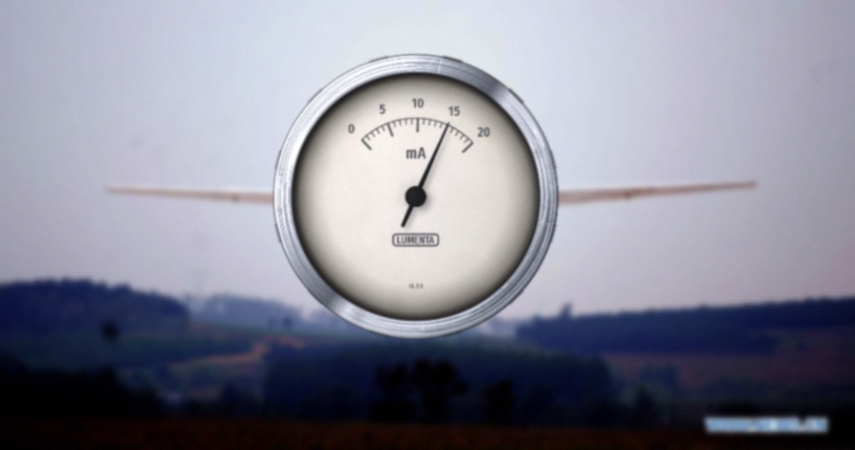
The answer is 15 mA
